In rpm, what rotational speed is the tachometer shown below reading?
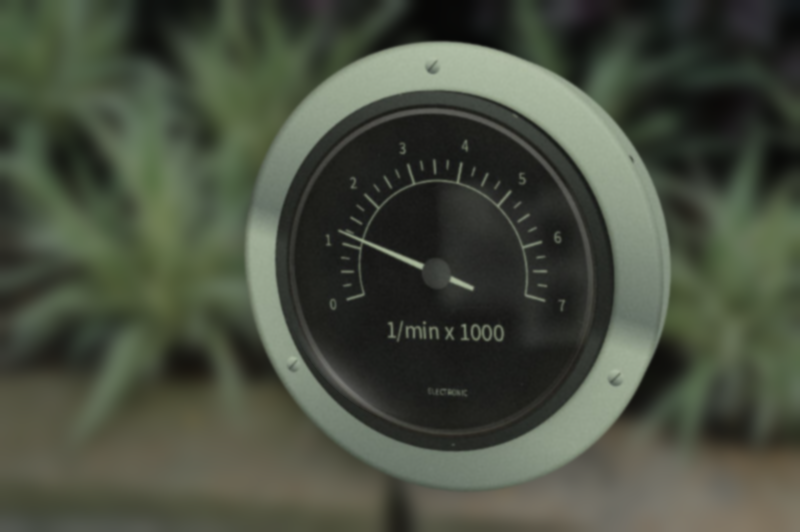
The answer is 1250 rpm
